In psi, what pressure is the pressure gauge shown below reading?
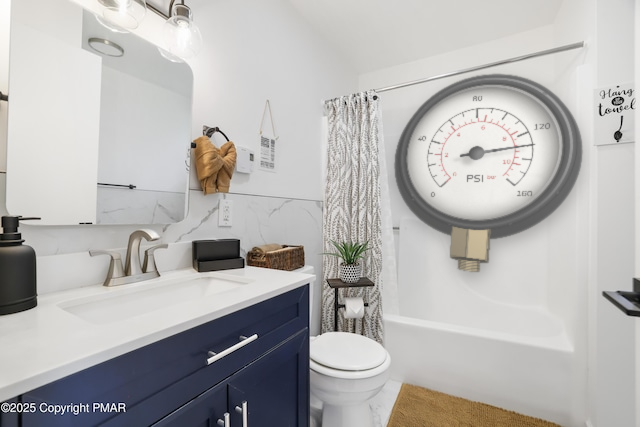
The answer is 130 psi
